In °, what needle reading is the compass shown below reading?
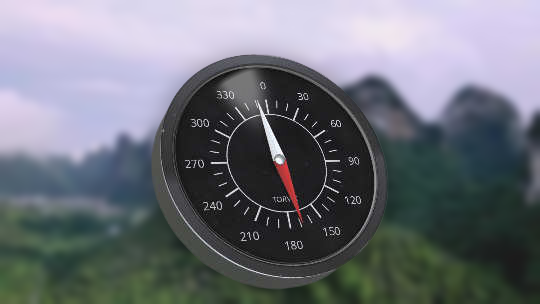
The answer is 170 °
